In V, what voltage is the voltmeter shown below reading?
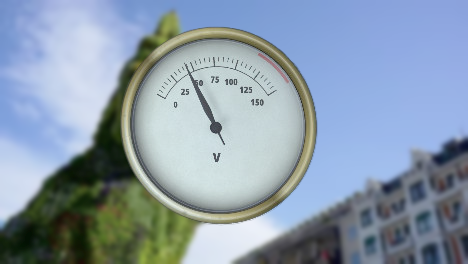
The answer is 45 V
